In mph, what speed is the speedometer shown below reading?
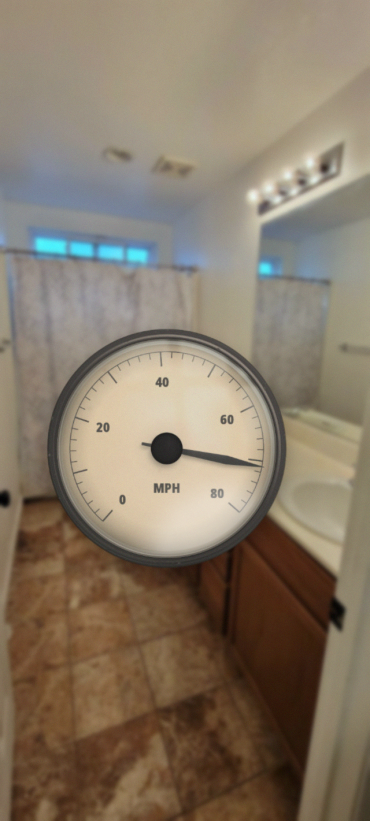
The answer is 71 mph
